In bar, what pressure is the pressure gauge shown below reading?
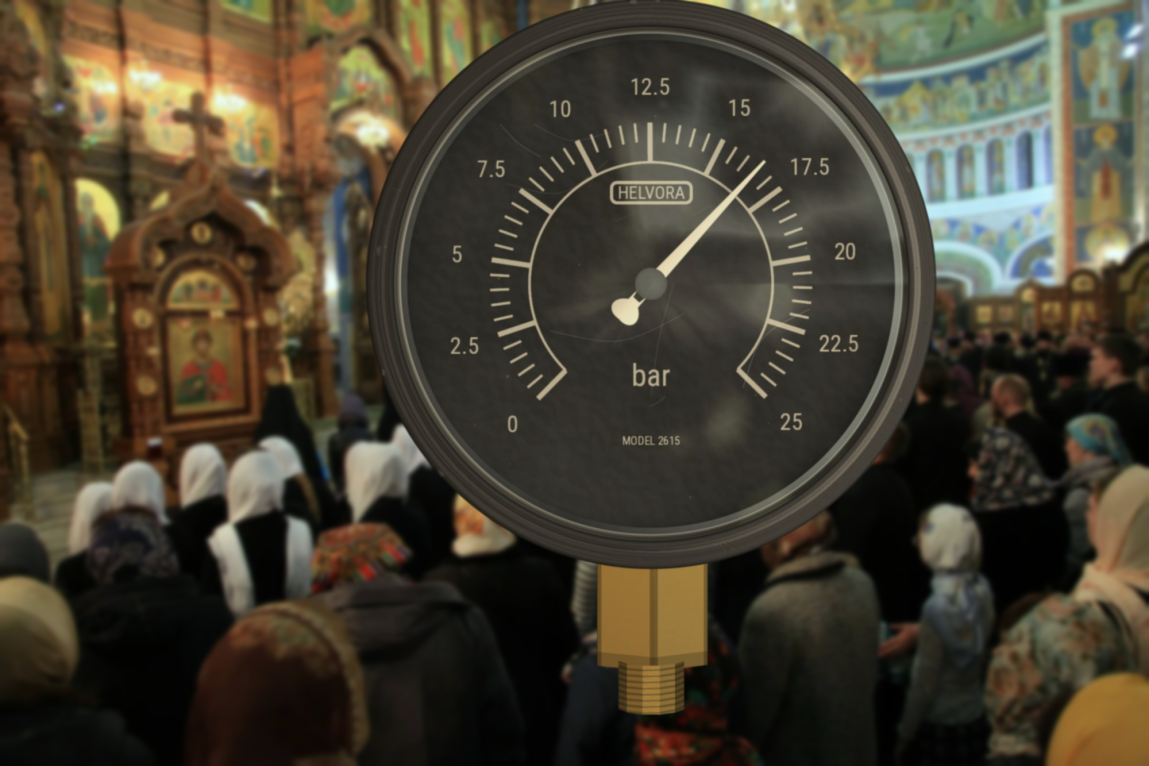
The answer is 16.5 bar
